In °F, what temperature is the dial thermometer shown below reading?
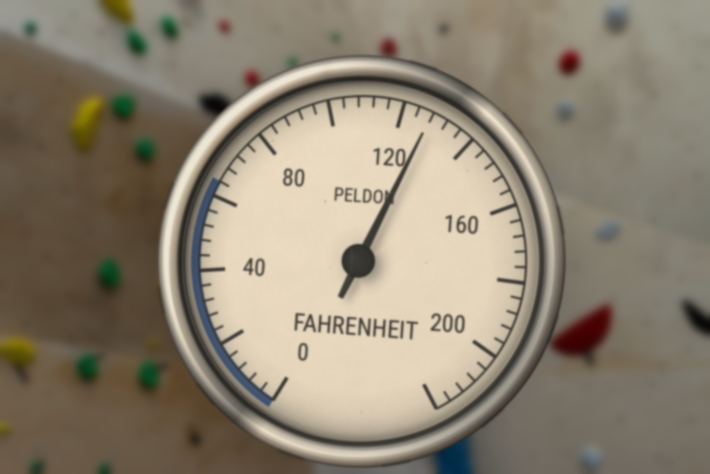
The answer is 128 °F
